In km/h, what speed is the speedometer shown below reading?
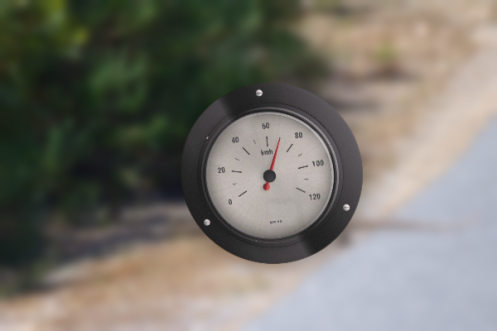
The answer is 70 km/h
